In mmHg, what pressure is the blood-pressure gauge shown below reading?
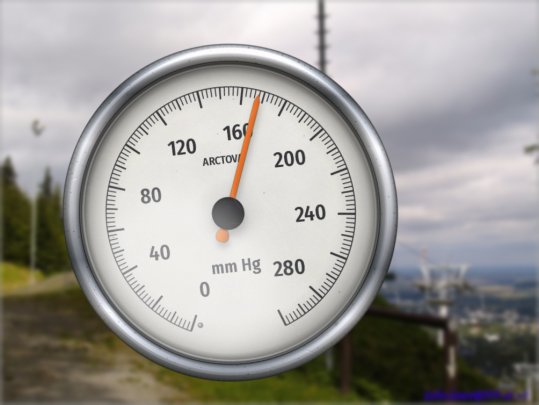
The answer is 168 mmHg
